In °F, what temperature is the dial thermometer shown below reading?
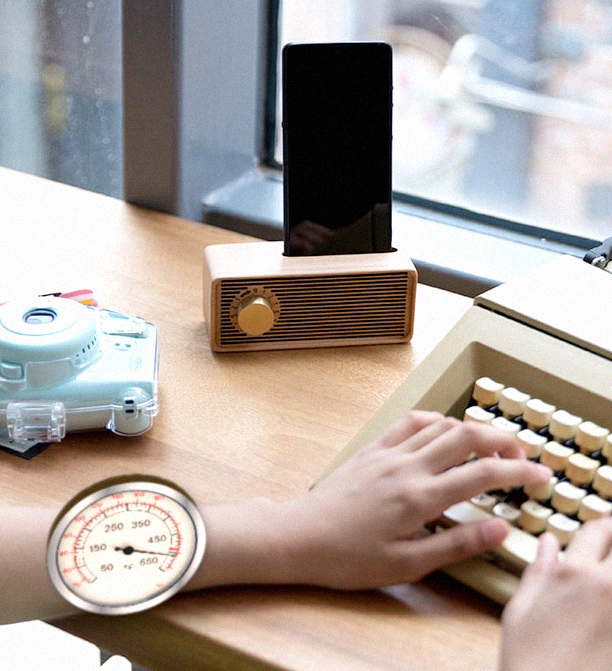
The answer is 500 °F
